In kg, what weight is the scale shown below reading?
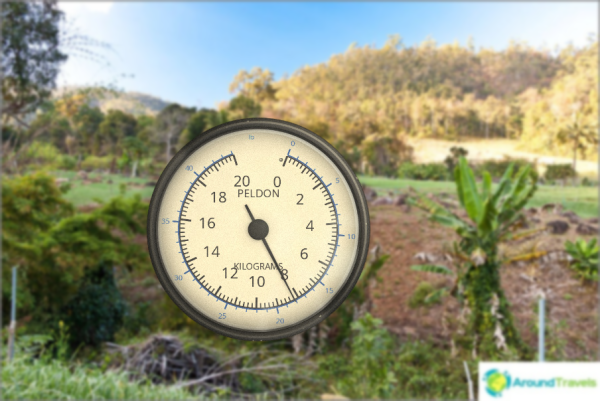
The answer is 8.2 kg
